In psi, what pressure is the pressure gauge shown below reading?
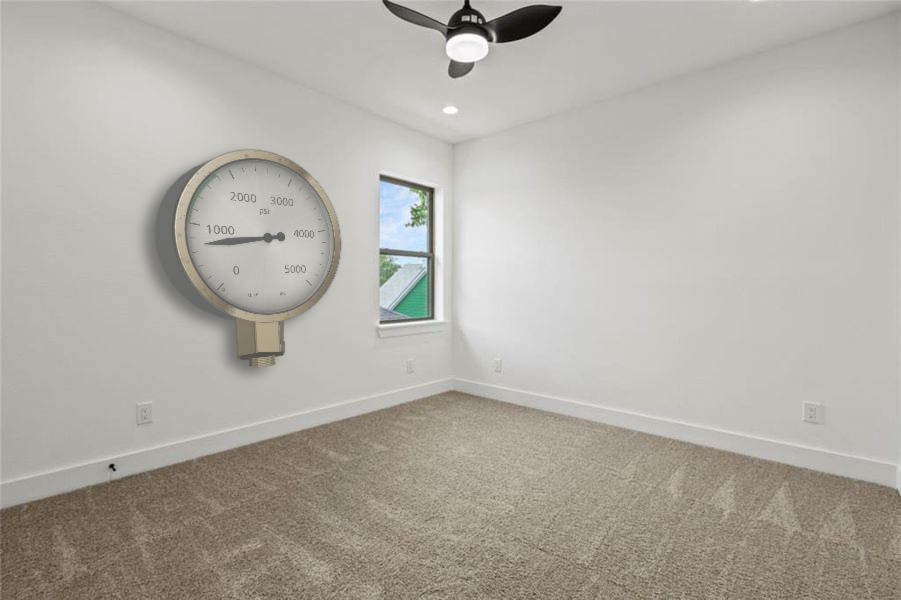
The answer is 700 psi
